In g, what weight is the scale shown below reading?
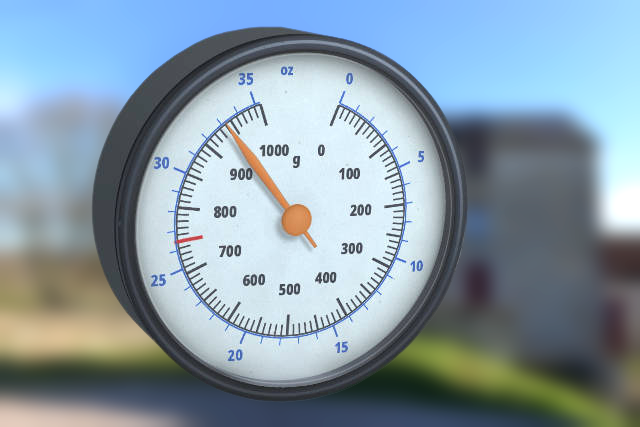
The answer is 940 g
